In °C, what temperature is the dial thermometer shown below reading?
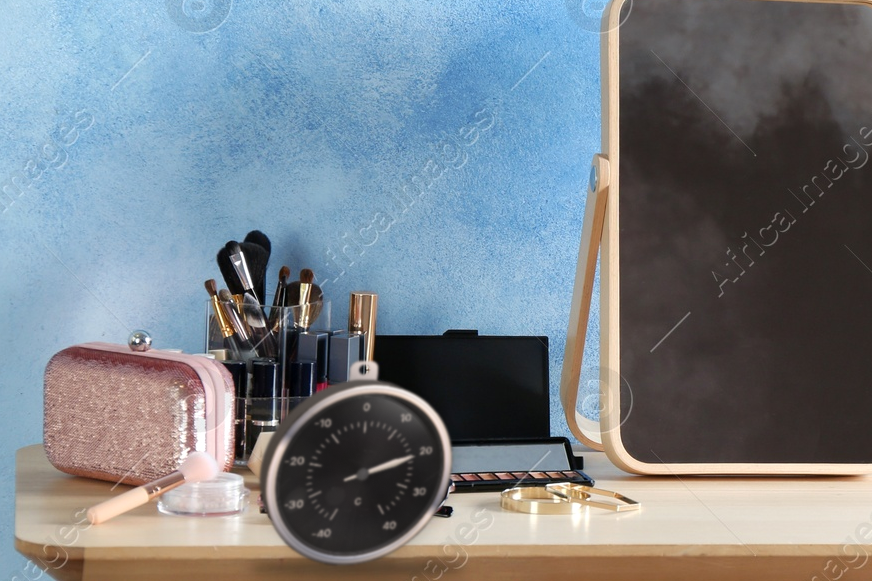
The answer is 20 °C
